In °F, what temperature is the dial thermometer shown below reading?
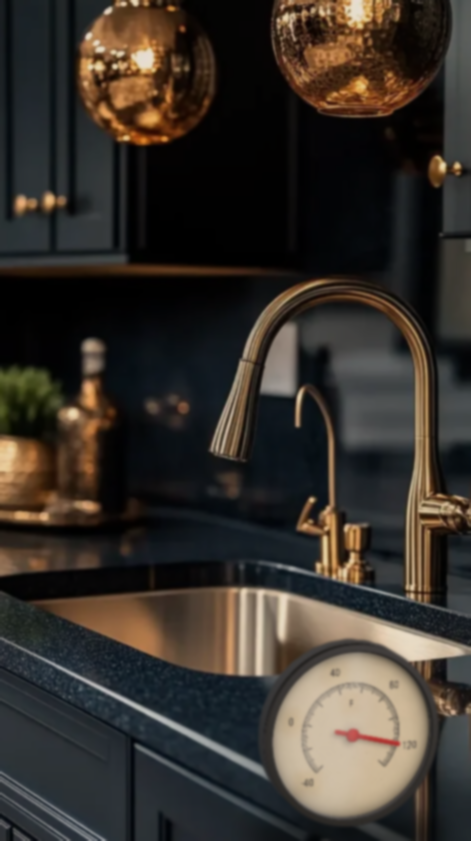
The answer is 120 °F
